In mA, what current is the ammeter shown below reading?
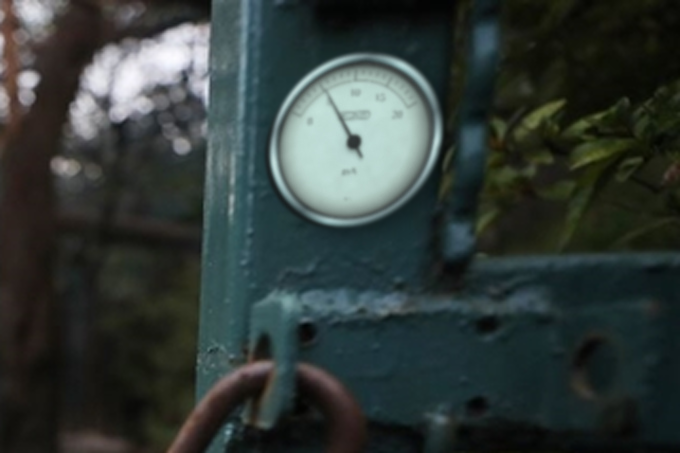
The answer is 5 mA
